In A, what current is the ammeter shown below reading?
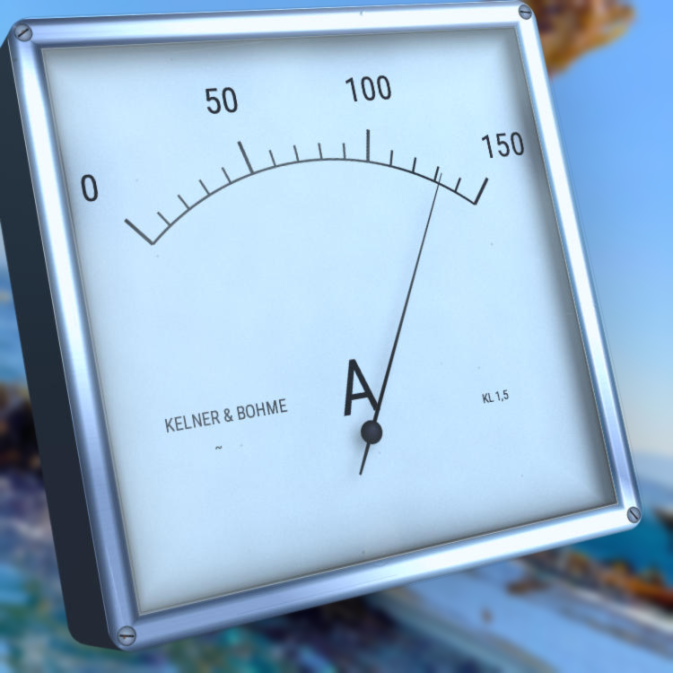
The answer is 130 A
